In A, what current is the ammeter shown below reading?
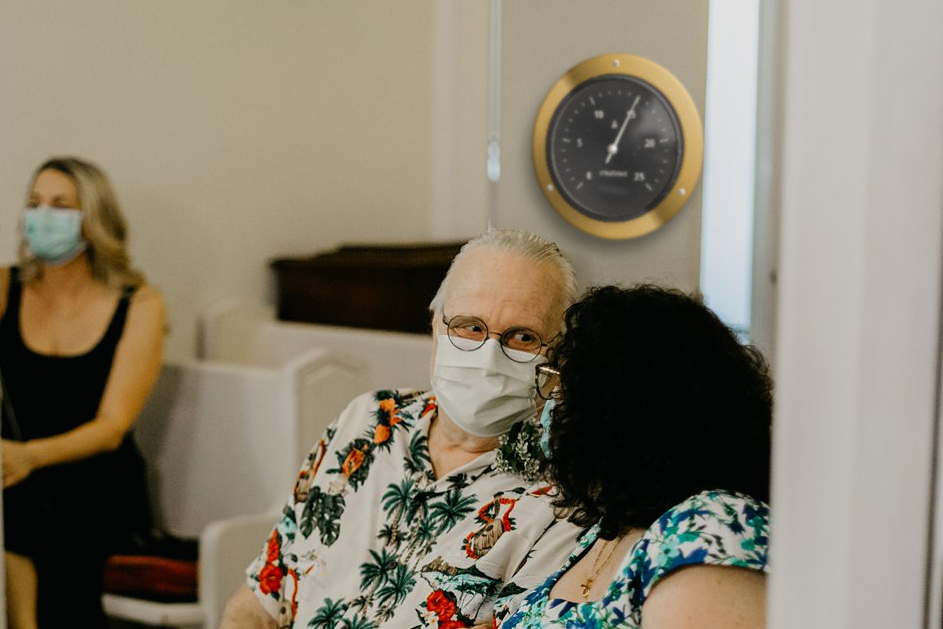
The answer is 15 A
